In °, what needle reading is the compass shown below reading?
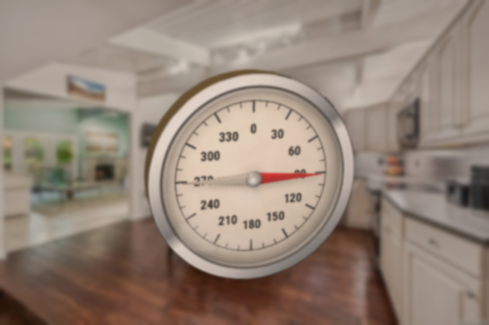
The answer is 90 °
